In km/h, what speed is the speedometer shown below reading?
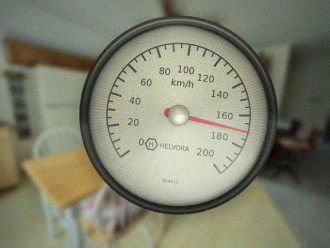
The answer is 170 km/h
